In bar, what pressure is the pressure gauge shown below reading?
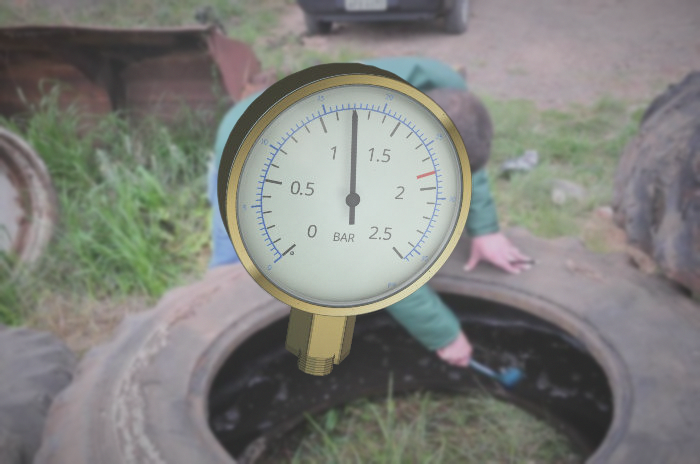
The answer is 1.2 bar
